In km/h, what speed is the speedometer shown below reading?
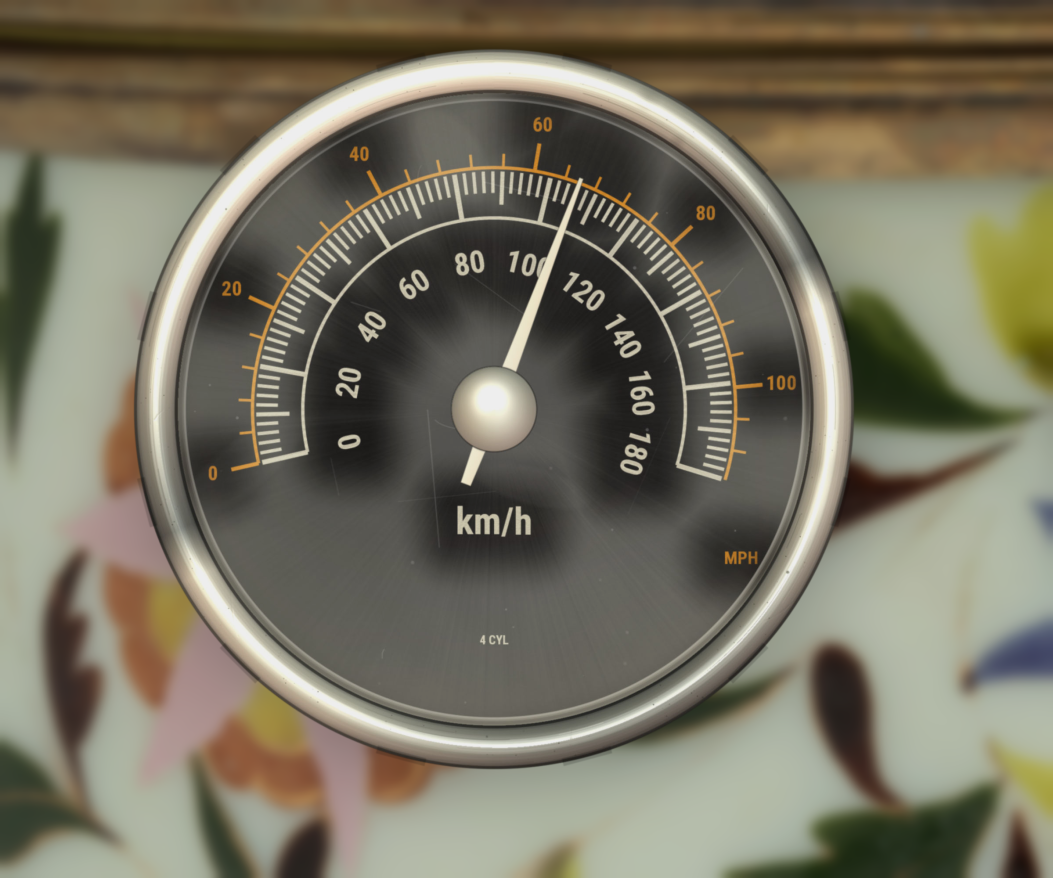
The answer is 106 km/h
